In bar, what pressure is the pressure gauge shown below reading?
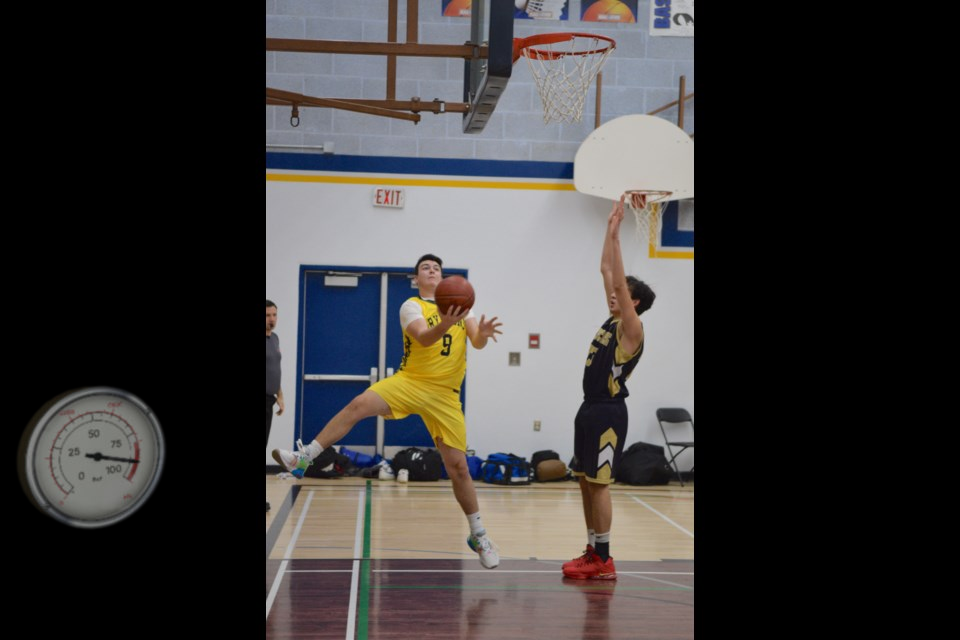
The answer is 90 bar
